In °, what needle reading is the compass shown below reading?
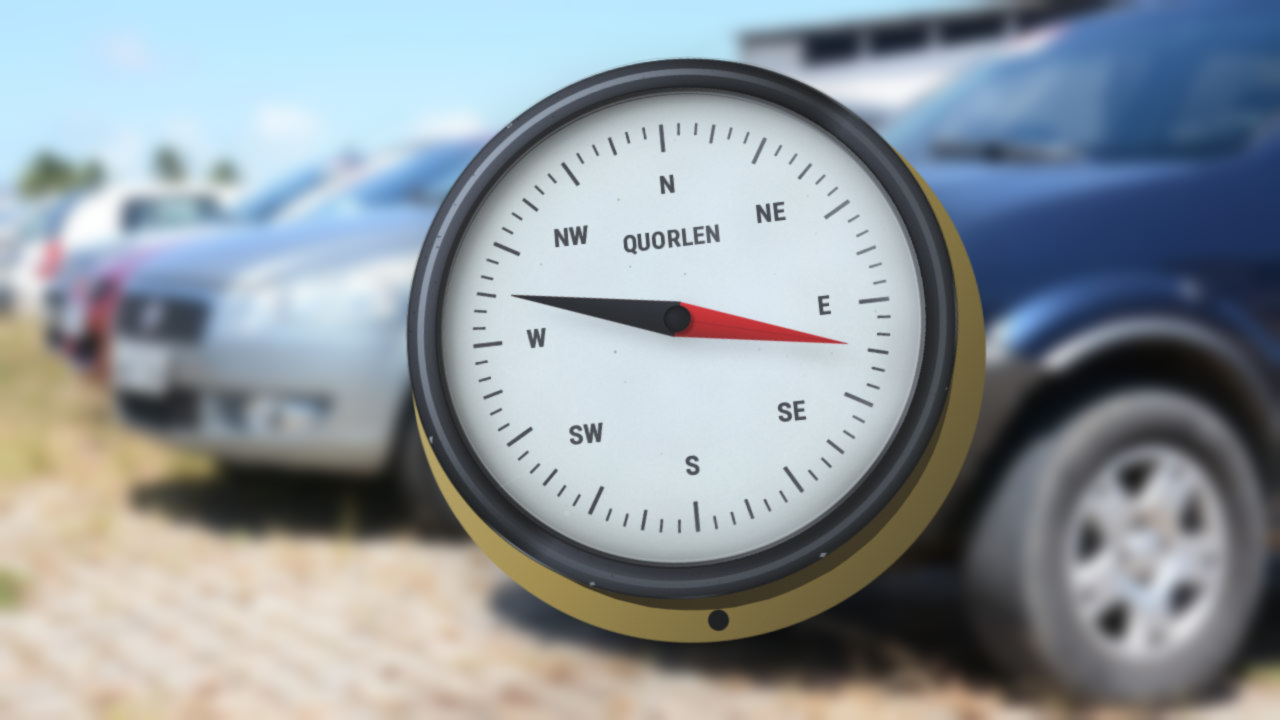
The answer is 105 °
